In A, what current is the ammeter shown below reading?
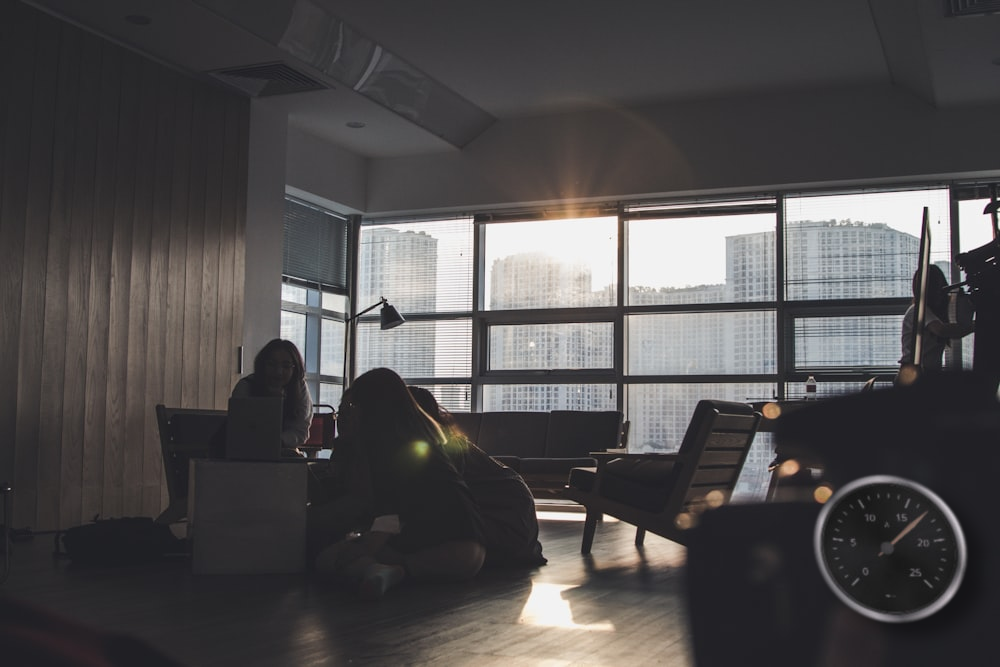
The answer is 17 A
